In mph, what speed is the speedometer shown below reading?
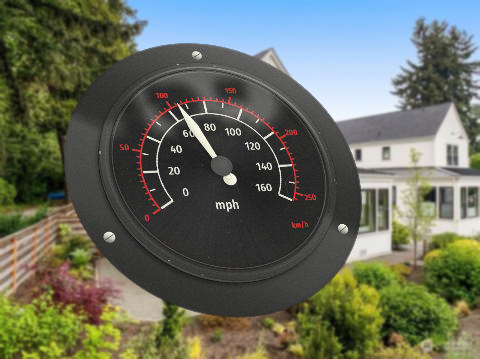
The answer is 65 mph
